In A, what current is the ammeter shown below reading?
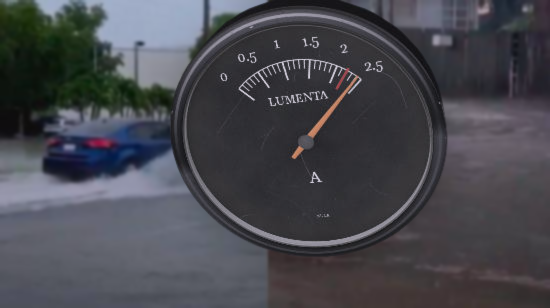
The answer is 2.4 A
